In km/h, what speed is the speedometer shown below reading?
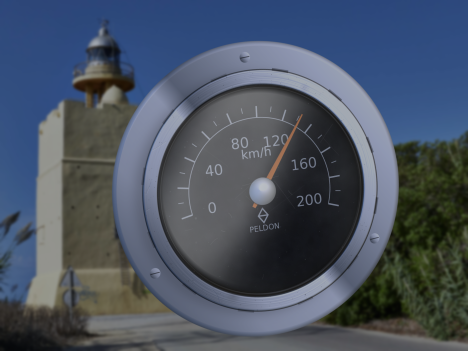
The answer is 130 km/h
